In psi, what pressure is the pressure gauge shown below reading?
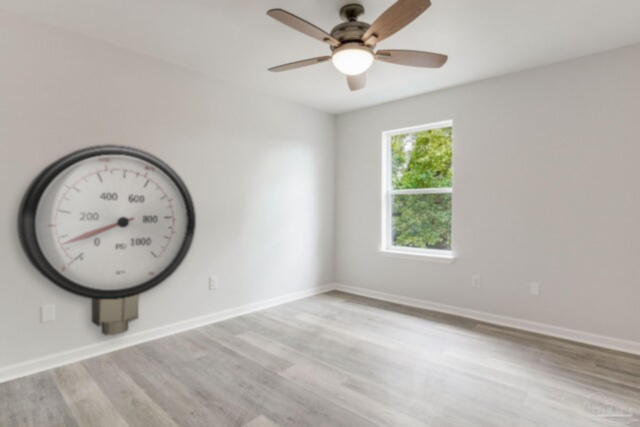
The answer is 75 psi
